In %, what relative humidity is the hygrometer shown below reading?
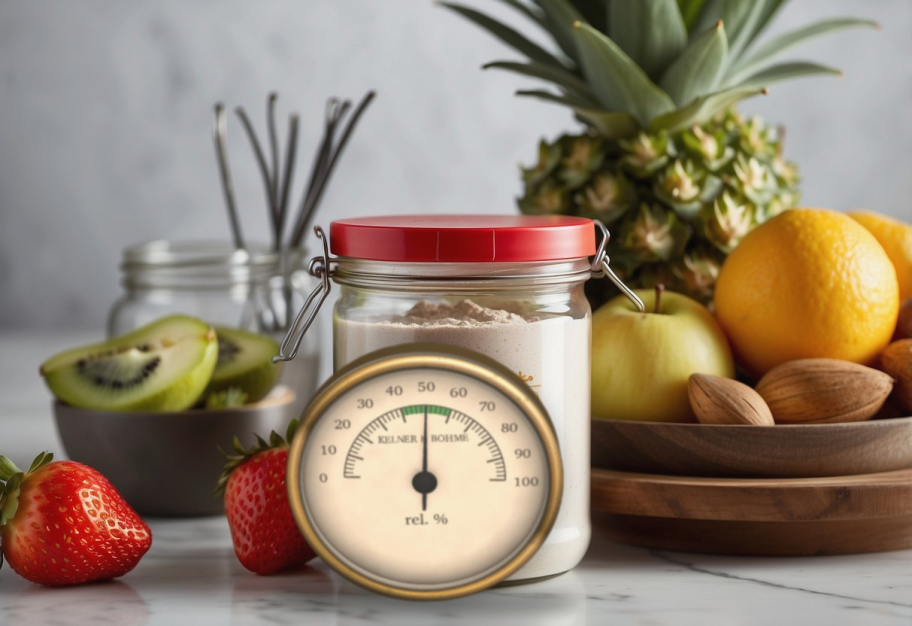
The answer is 50 %
